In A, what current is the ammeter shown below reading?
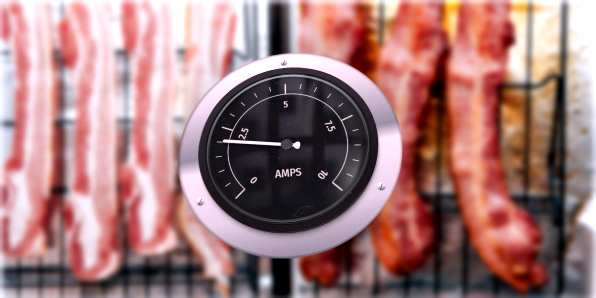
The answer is 2 A
